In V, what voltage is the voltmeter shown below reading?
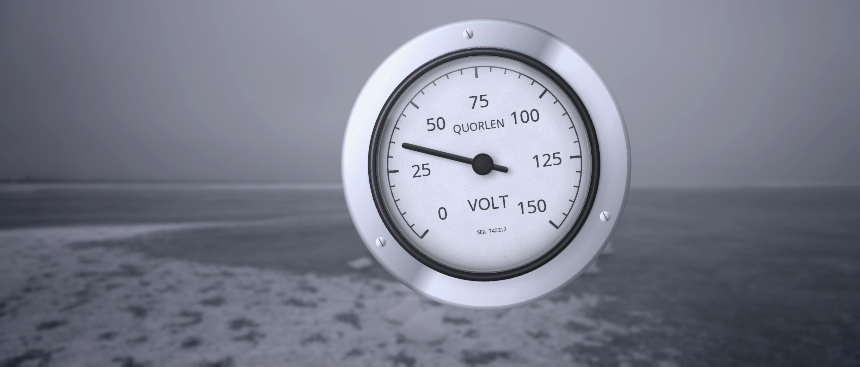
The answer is 35 V
